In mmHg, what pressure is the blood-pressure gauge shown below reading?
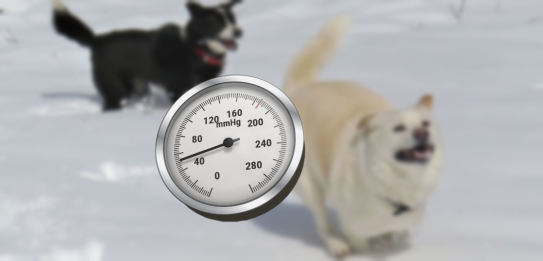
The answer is 50 mmHg
